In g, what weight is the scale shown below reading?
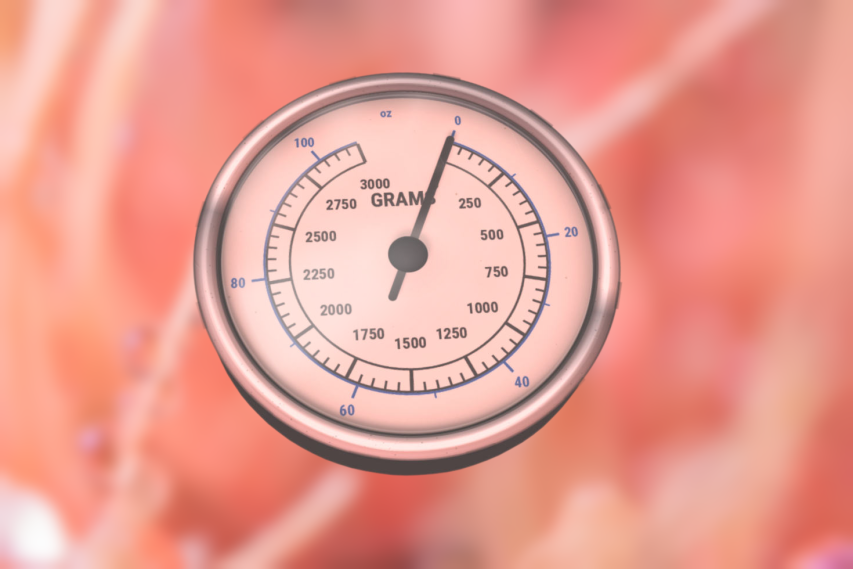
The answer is 0 g
